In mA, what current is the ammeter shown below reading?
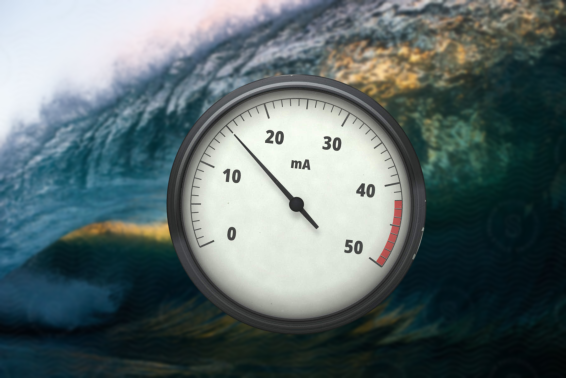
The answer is 15 mA
